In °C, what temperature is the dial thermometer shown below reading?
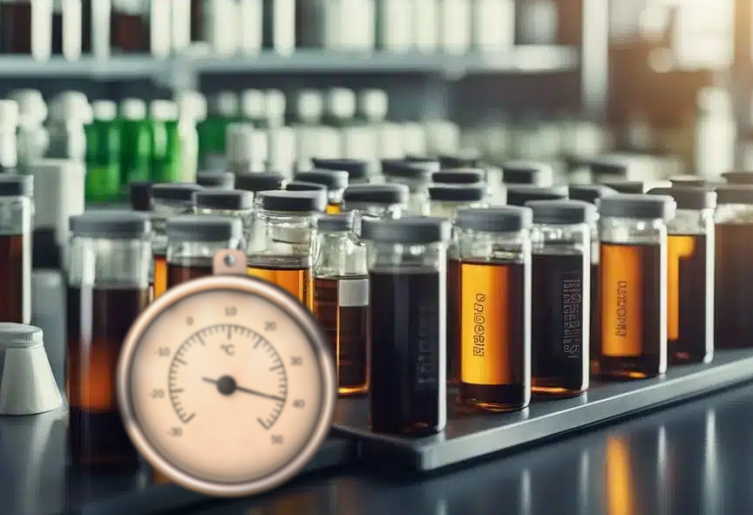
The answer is 40 °C
